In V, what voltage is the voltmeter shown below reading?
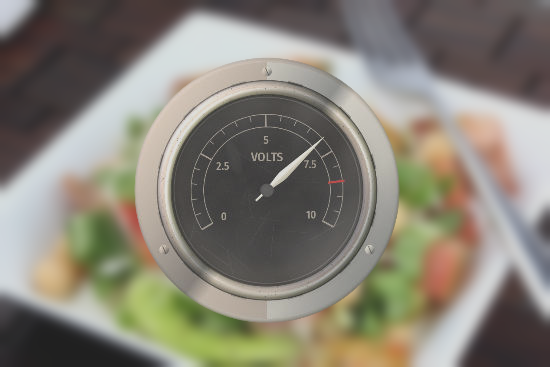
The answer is 7 V
